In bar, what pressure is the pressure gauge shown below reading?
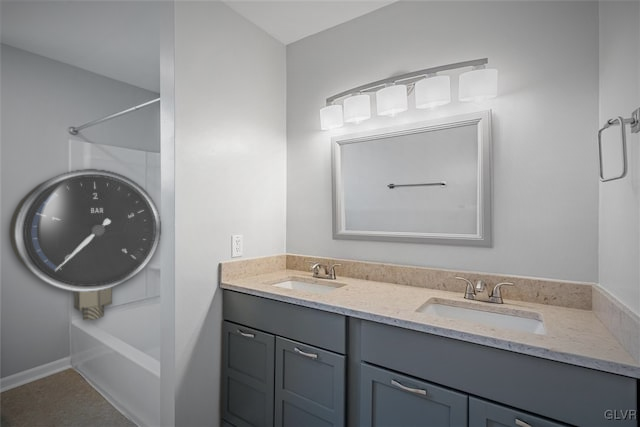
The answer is 0 bar
